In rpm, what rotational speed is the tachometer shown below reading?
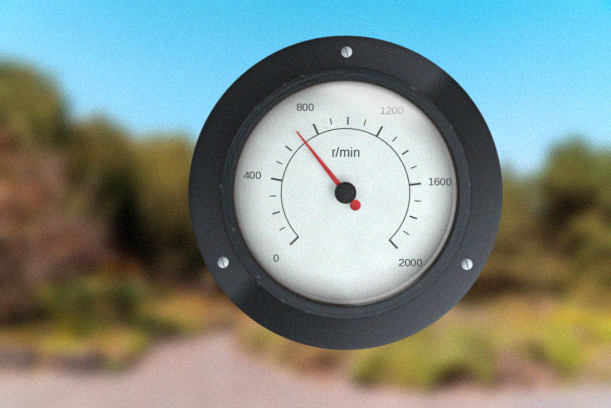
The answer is 700 rpm
